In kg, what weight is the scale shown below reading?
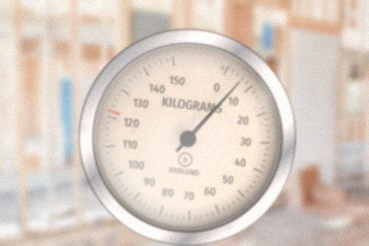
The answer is 6 kg
